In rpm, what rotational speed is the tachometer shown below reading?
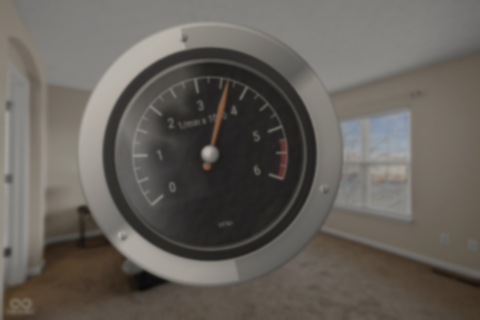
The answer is 3625 rpm
